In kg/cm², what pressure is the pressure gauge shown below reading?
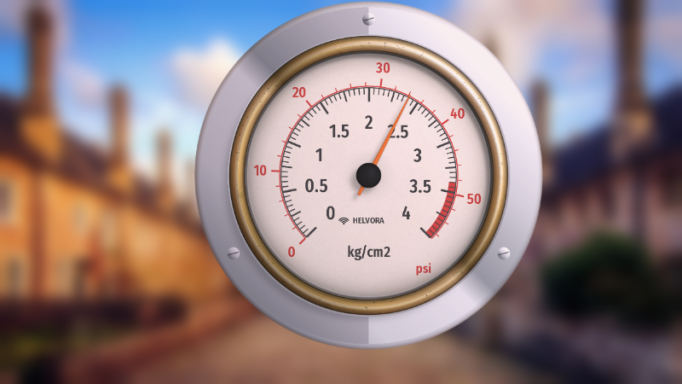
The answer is 2.4 kg/cm²
